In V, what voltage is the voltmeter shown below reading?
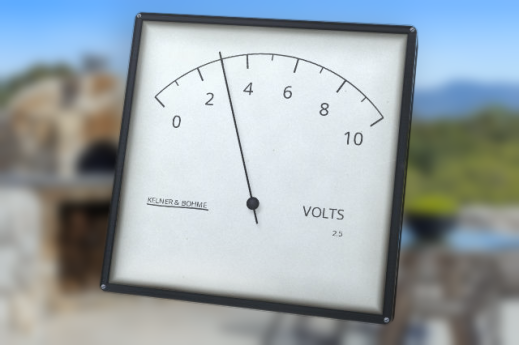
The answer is 3 V
